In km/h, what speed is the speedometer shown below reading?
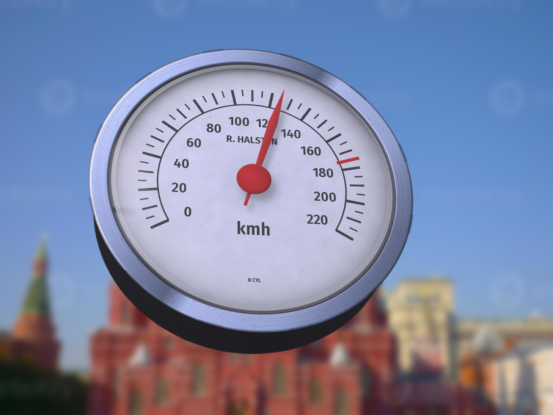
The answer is 125 km/h
